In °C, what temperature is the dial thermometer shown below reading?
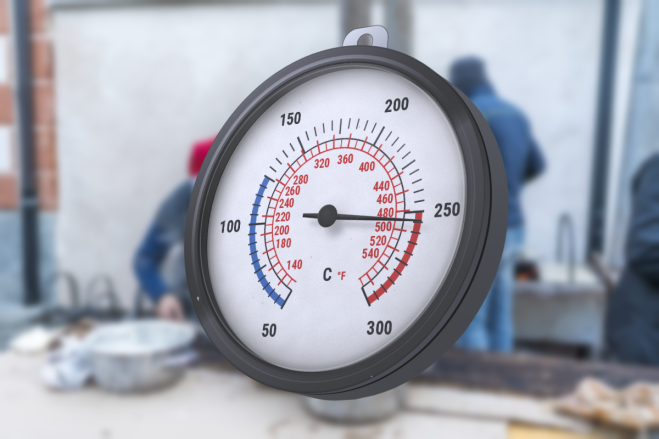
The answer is 255 °C
